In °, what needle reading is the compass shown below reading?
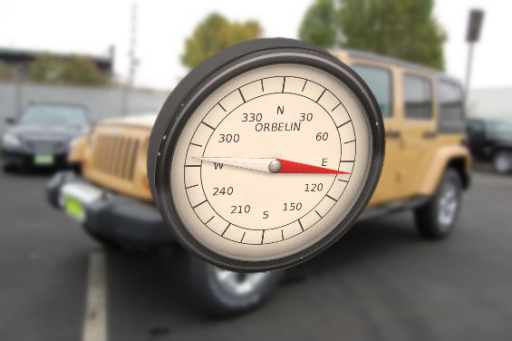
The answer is 97.5 °
